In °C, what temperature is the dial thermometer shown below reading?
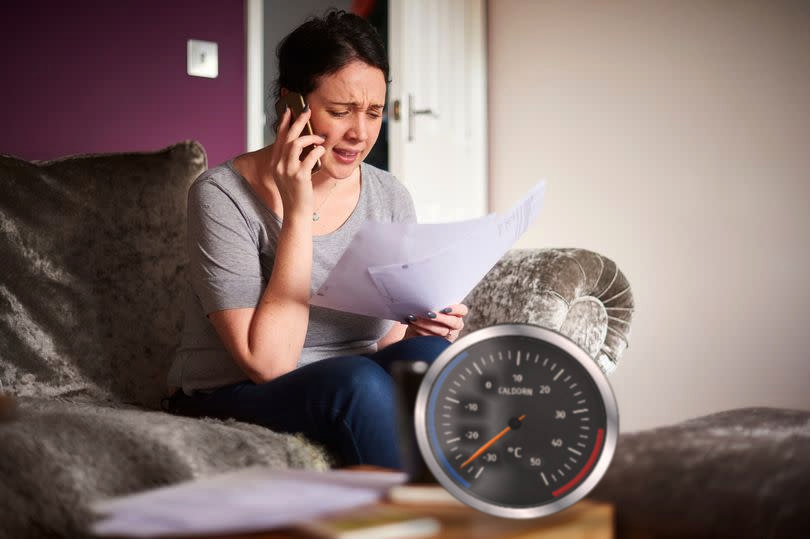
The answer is -26 °C
